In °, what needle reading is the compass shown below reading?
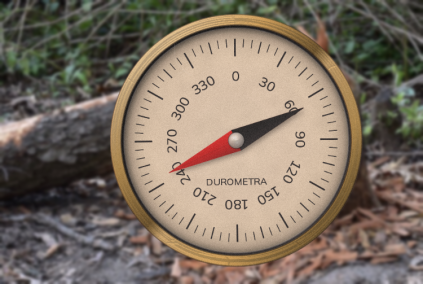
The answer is 245 °
